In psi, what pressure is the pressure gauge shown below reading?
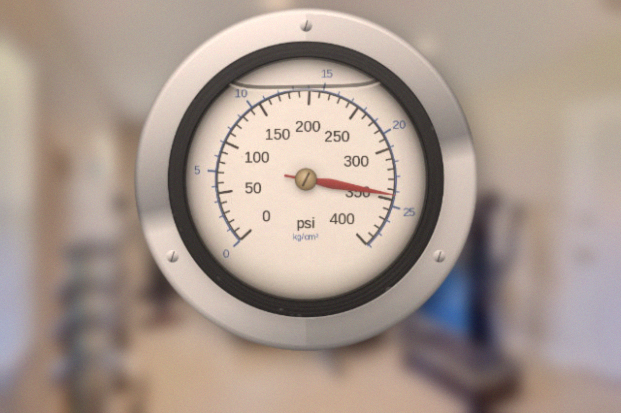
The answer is 345 psi
